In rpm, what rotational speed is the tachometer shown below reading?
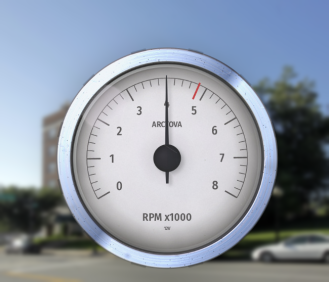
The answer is 4000 rpm
